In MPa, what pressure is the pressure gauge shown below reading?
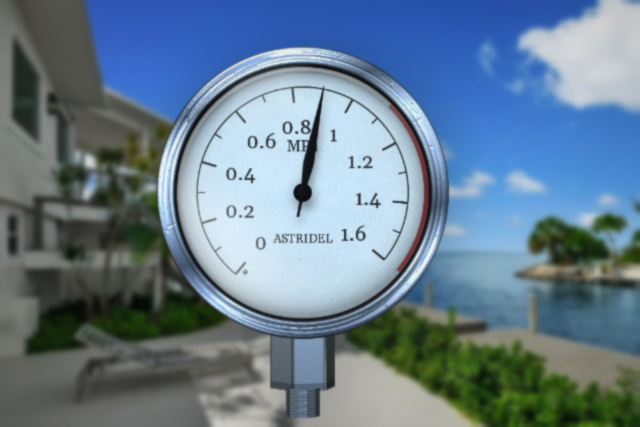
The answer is 0.9 MPa
